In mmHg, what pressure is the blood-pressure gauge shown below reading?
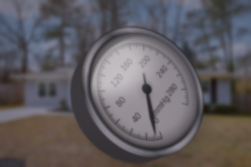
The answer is 10 mmHg
